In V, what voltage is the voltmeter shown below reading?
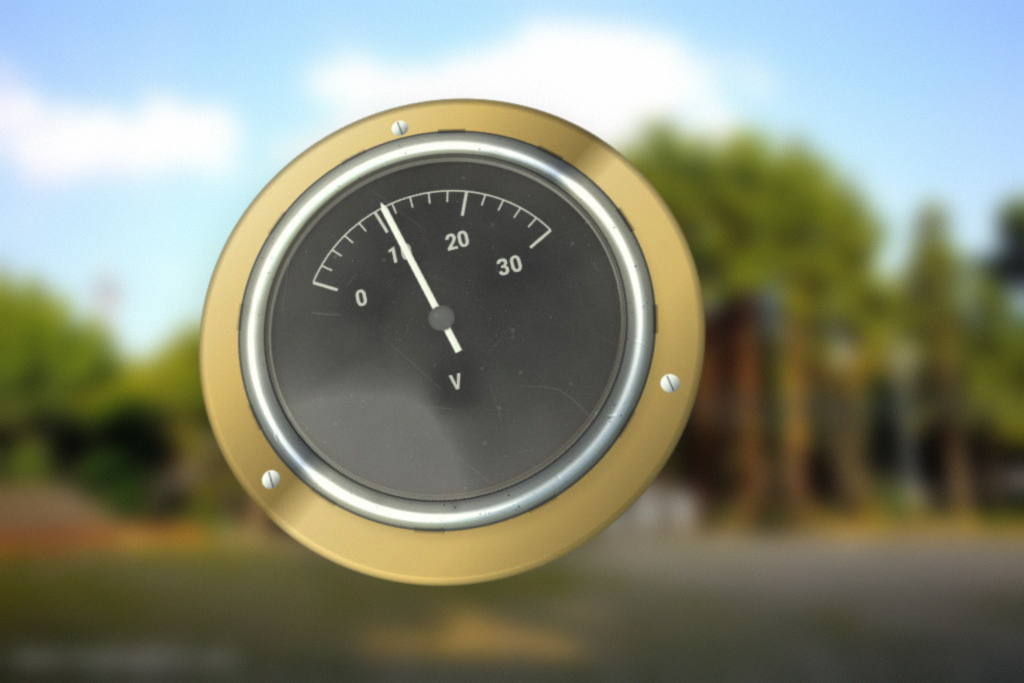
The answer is 11 V
